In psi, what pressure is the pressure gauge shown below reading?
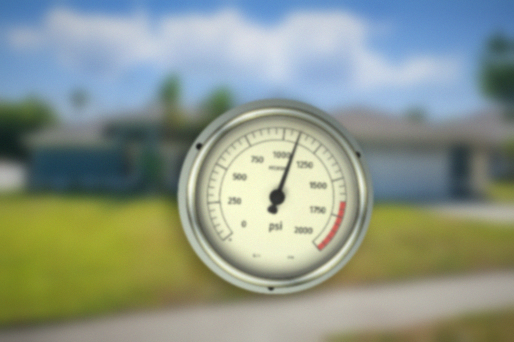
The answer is 1100 psi
